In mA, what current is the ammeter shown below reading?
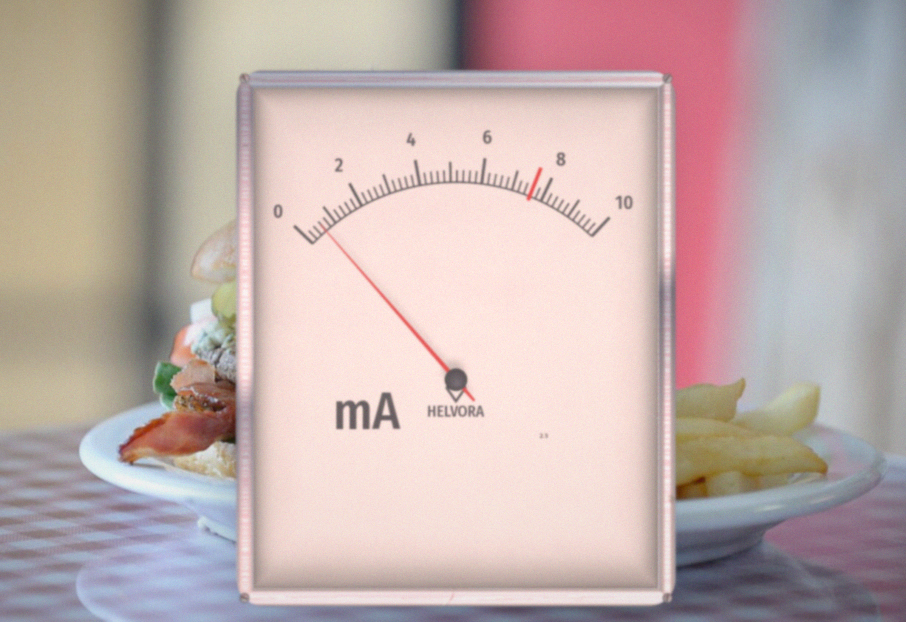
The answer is 0.6 mA
